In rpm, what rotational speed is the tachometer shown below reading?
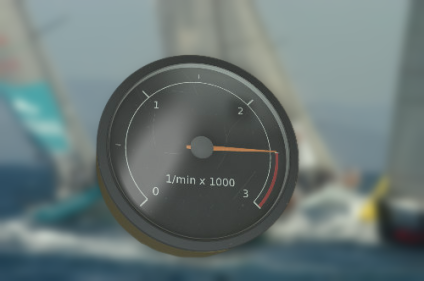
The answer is 2500 rpm
